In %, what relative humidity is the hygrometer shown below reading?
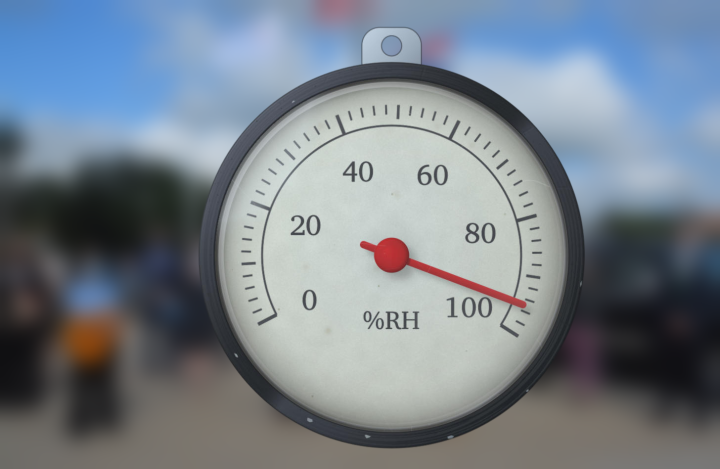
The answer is 95 %
